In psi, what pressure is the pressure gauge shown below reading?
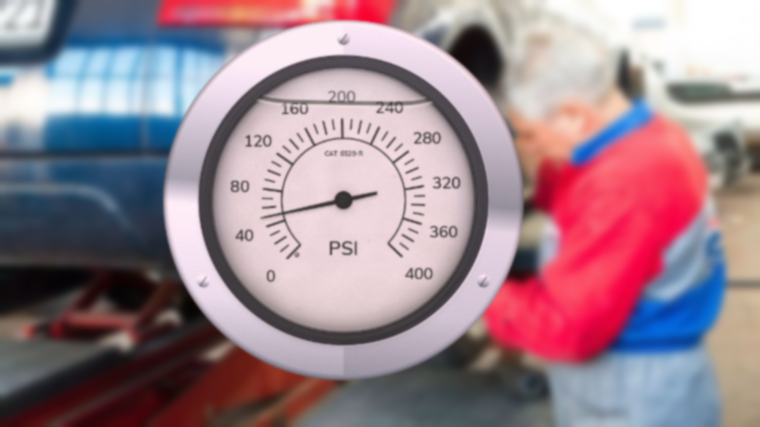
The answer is 50 psi
